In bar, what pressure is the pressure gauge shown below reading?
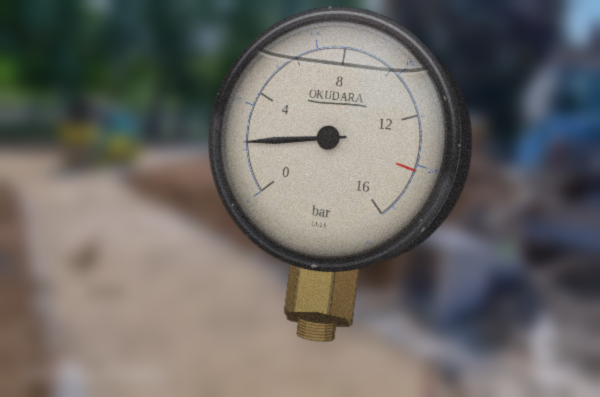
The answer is 2 bar
